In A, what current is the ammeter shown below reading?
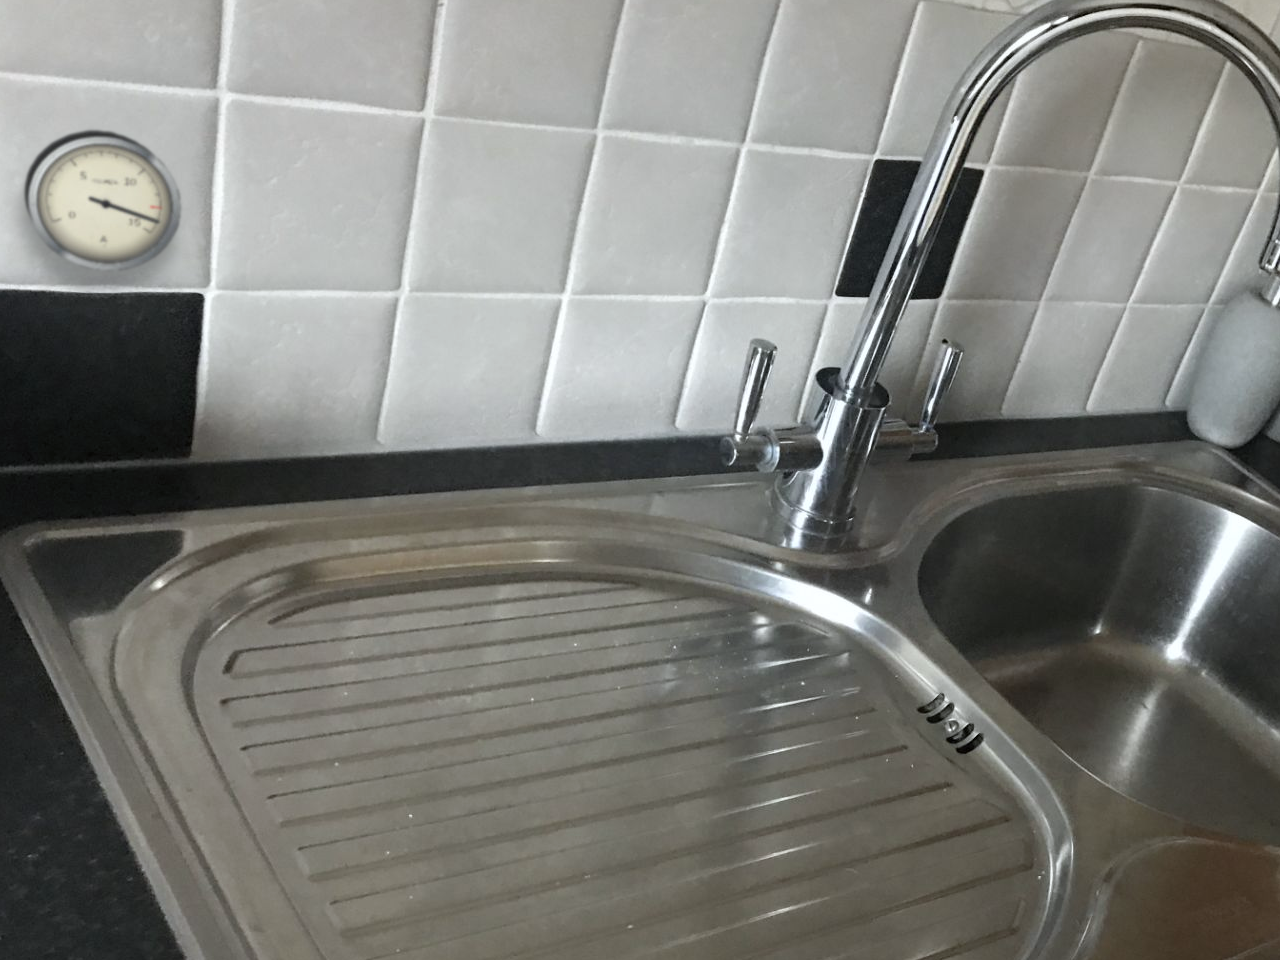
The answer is 14 A
